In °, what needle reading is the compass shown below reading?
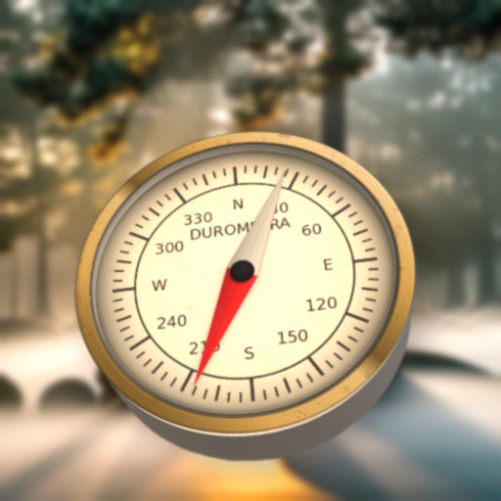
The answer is 205 °
